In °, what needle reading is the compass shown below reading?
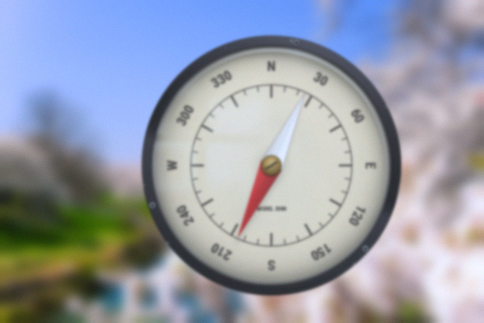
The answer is 205 °
